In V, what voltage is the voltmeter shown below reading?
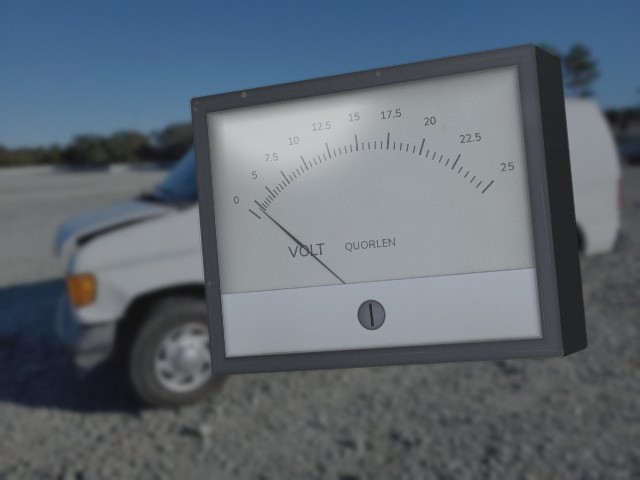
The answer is 2.5 V
